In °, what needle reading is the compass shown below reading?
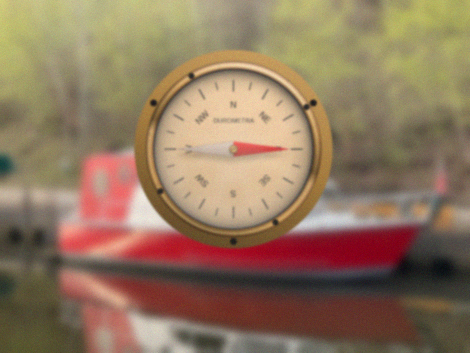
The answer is 90 °
